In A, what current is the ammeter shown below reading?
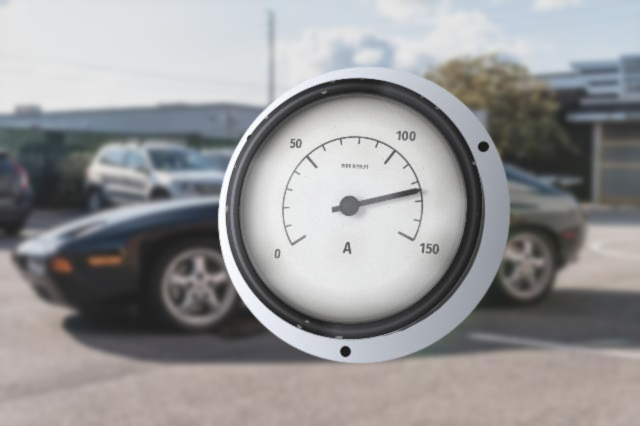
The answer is 125 A
